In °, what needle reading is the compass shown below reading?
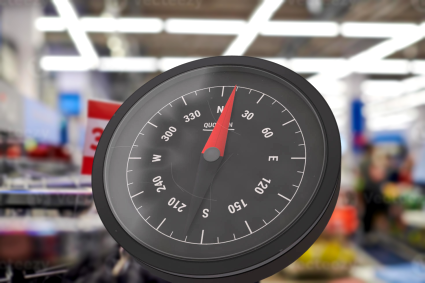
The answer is 10 °
